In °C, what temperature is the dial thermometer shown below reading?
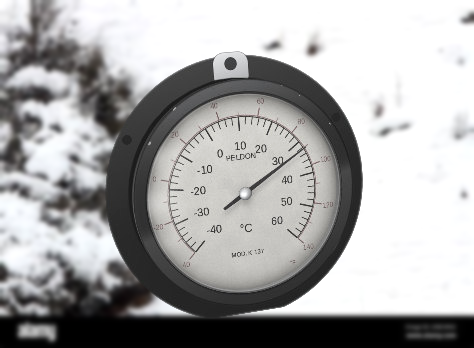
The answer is 32 °C
